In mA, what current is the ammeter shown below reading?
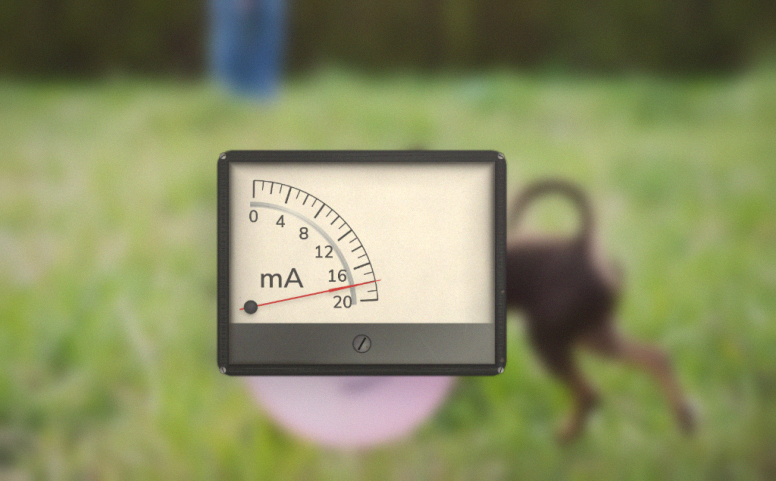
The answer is 18 mA
